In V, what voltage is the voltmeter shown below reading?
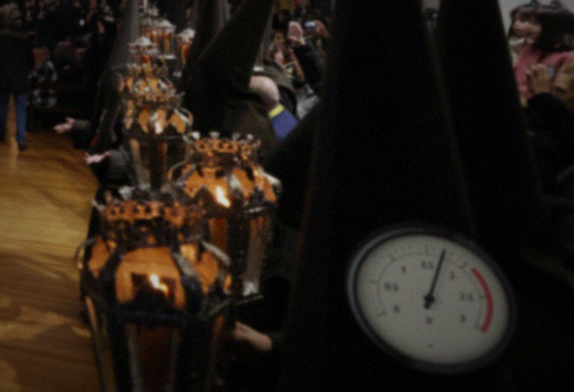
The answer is 1.7 V
